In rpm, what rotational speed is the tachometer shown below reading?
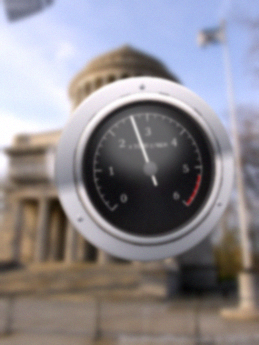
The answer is 2600 rpm
